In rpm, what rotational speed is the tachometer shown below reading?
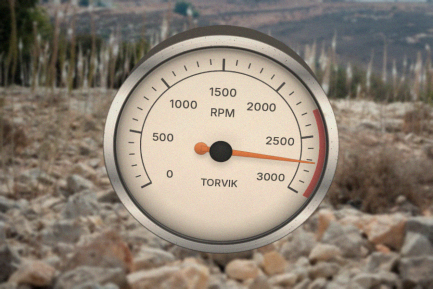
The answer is 2700 rpm
